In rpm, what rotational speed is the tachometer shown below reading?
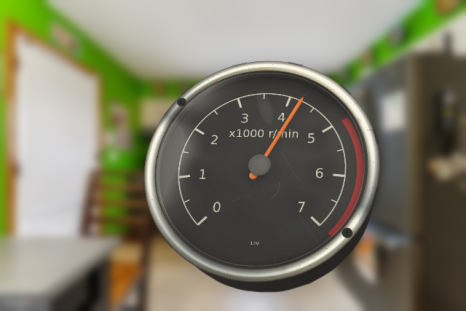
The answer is 4250 rpm
